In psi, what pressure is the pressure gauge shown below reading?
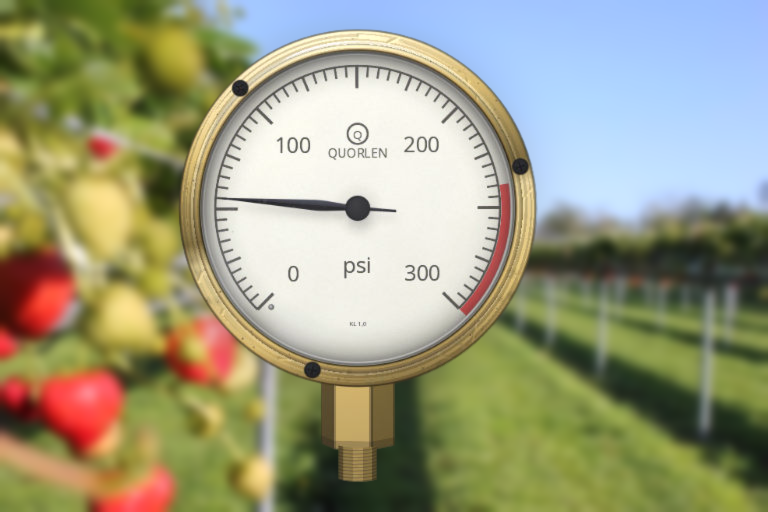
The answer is 55 psi
